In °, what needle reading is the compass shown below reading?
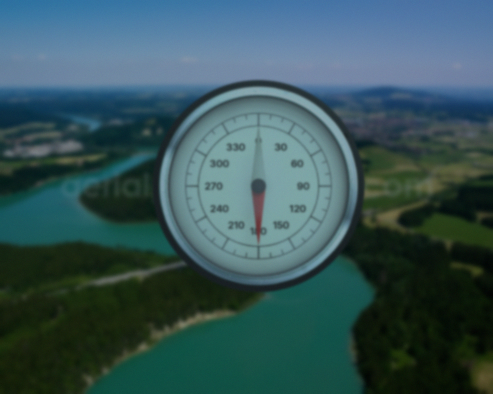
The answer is 180 °
